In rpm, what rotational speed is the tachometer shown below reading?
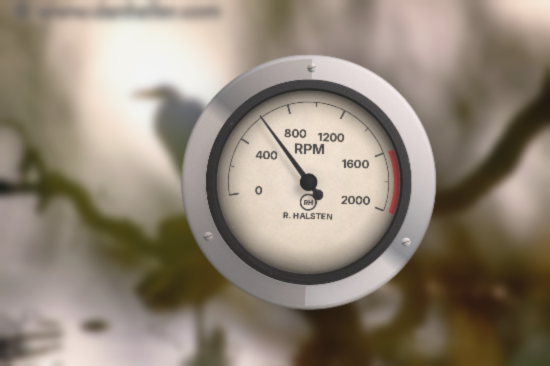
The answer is 600 rpm
